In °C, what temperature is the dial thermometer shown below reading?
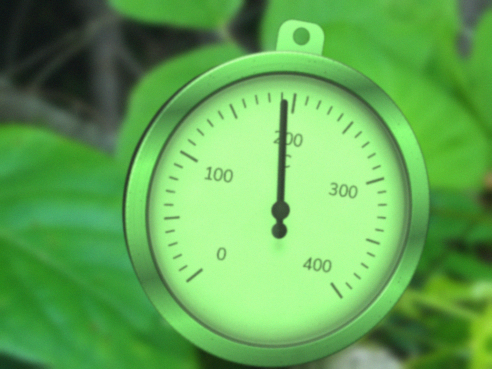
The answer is 190 °C
